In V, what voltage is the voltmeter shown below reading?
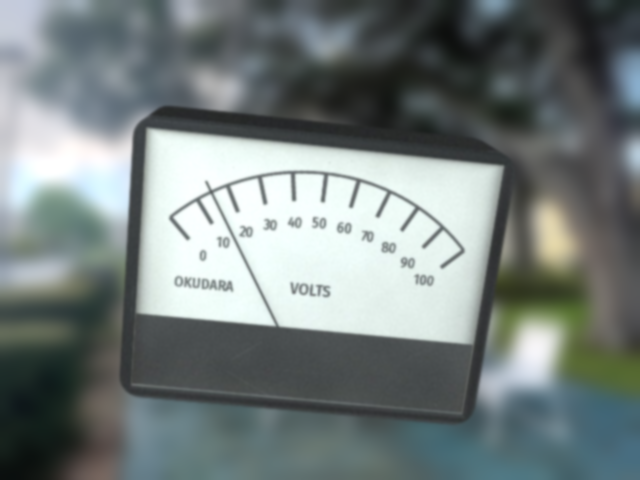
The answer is 15 V
